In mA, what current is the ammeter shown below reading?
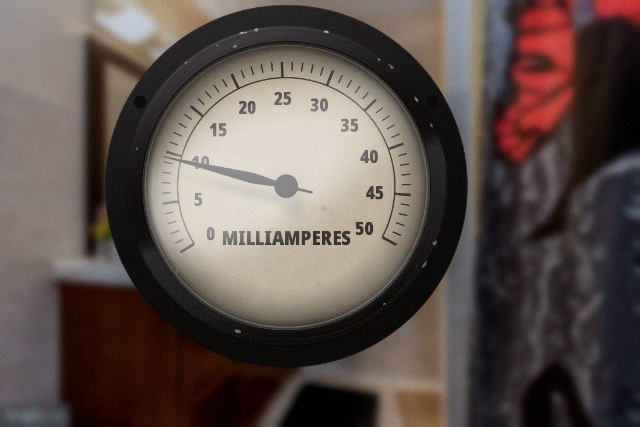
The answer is 9.5 mA
